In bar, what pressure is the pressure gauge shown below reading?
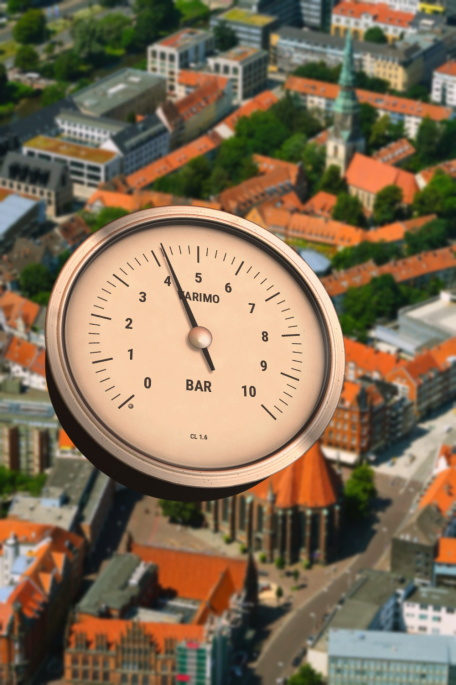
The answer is 4.2 bar
